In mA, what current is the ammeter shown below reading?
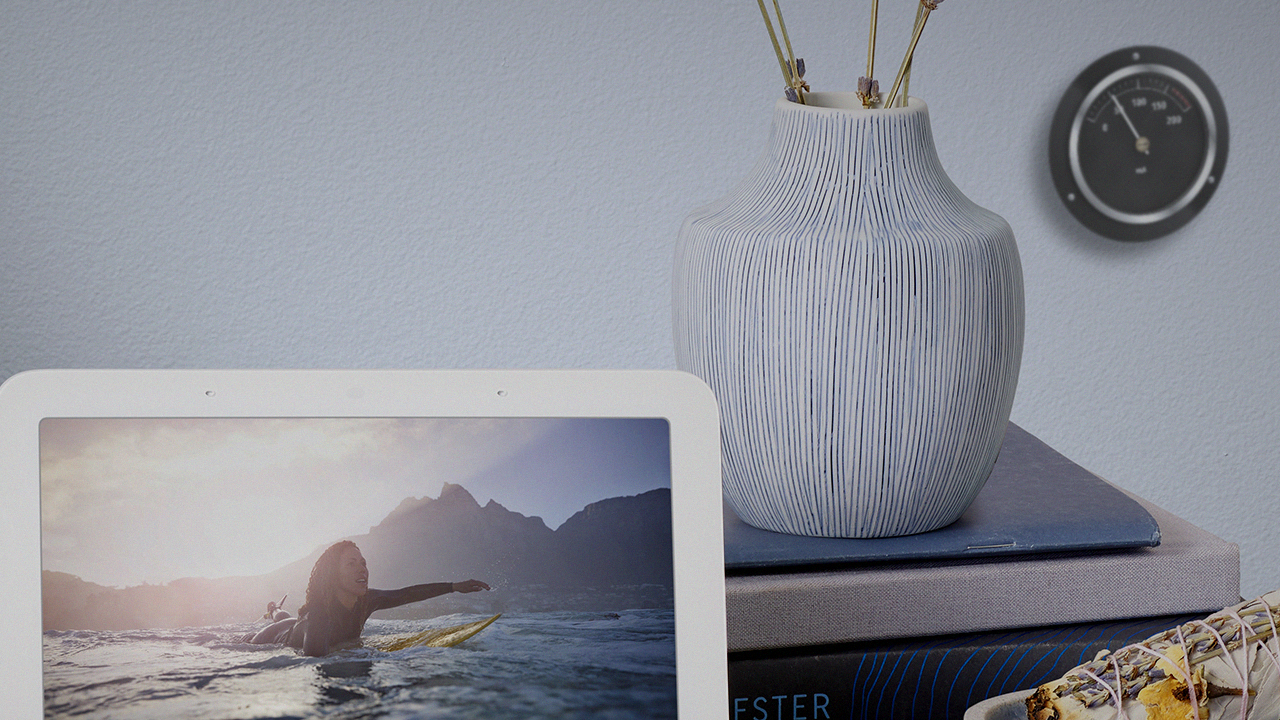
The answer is 50 mA
